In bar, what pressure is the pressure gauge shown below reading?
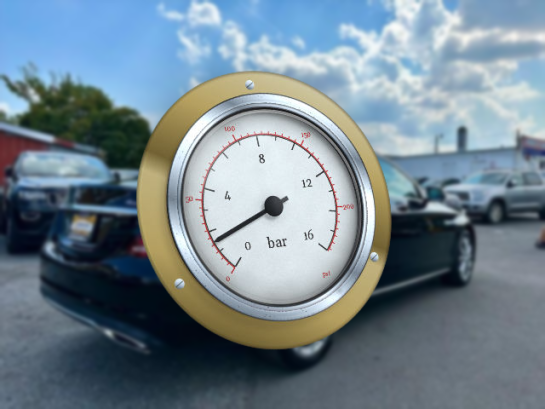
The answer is 1.5 bar
